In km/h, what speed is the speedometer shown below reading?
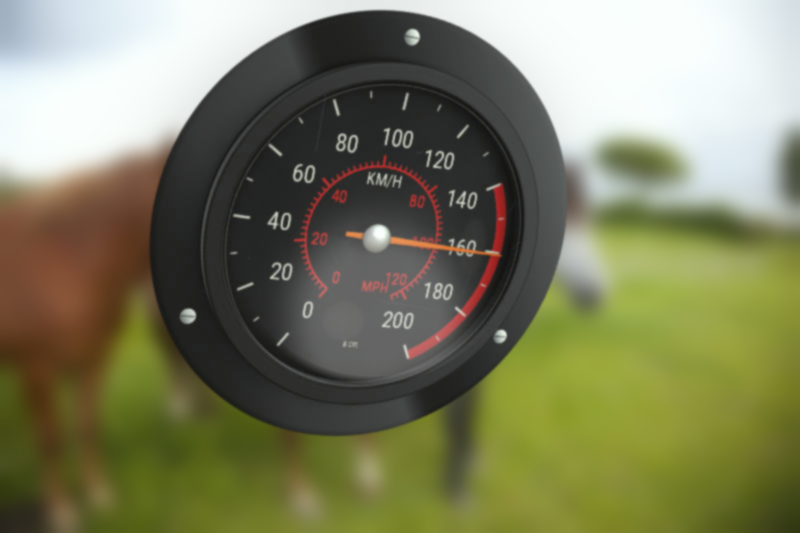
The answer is 160 km/h
